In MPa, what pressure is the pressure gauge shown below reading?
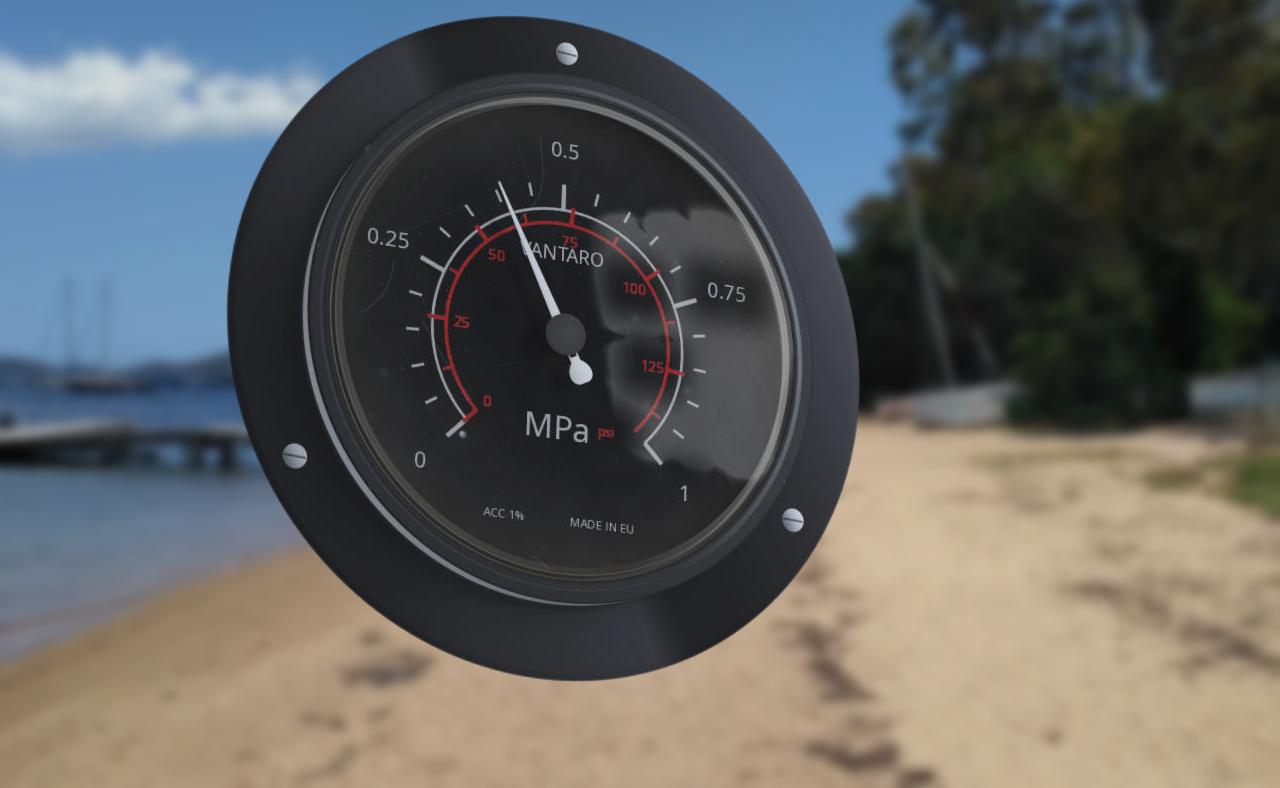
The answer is 0.4 MPa
